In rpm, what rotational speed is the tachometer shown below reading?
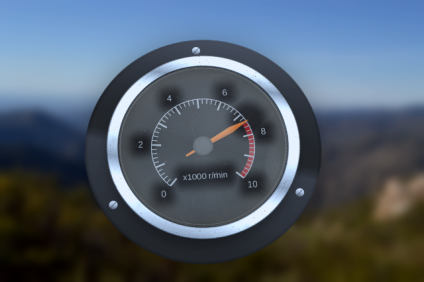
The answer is 7400 rpm
